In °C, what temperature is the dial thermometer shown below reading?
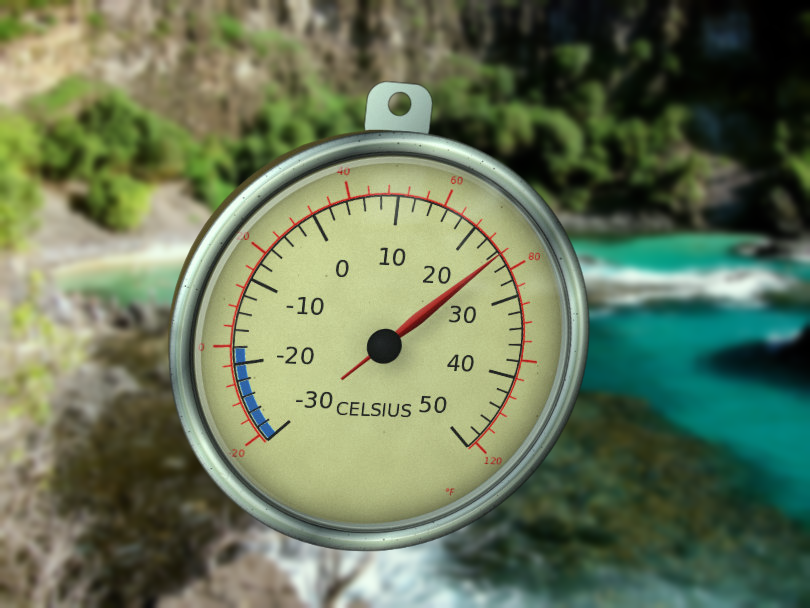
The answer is 24 °C
